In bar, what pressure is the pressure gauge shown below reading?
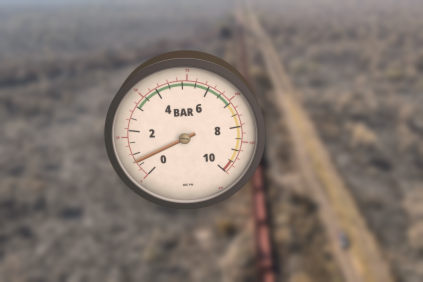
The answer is 0.75 bar
